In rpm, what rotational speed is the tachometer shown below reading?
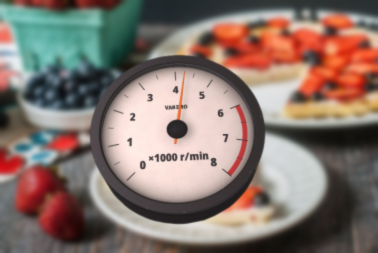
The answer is 4250 rpm
